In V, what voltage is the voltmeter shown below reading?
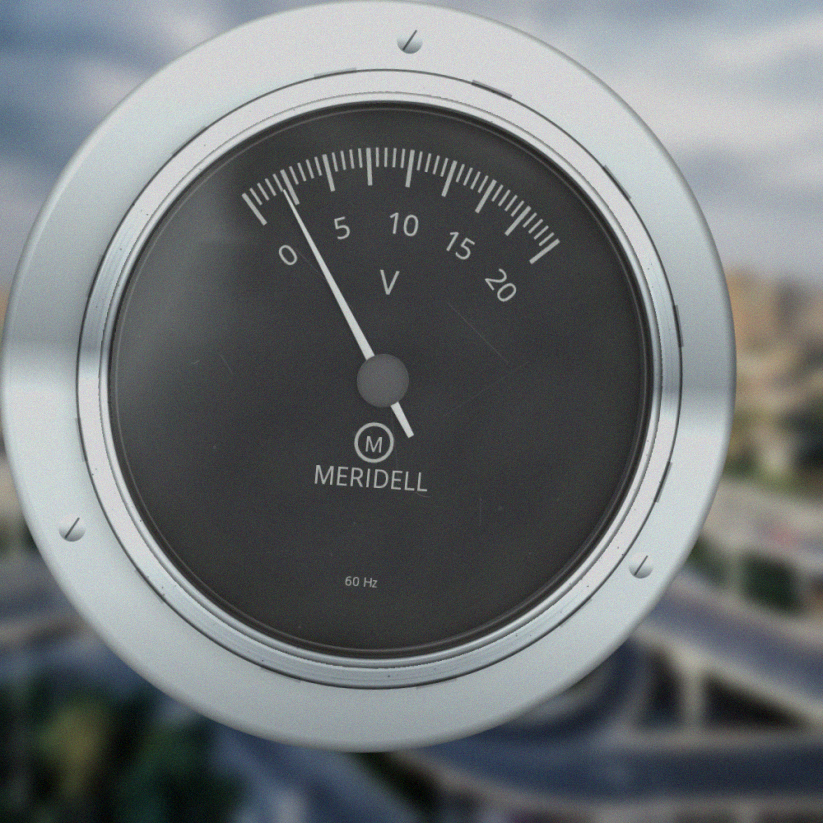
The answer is 2 V
